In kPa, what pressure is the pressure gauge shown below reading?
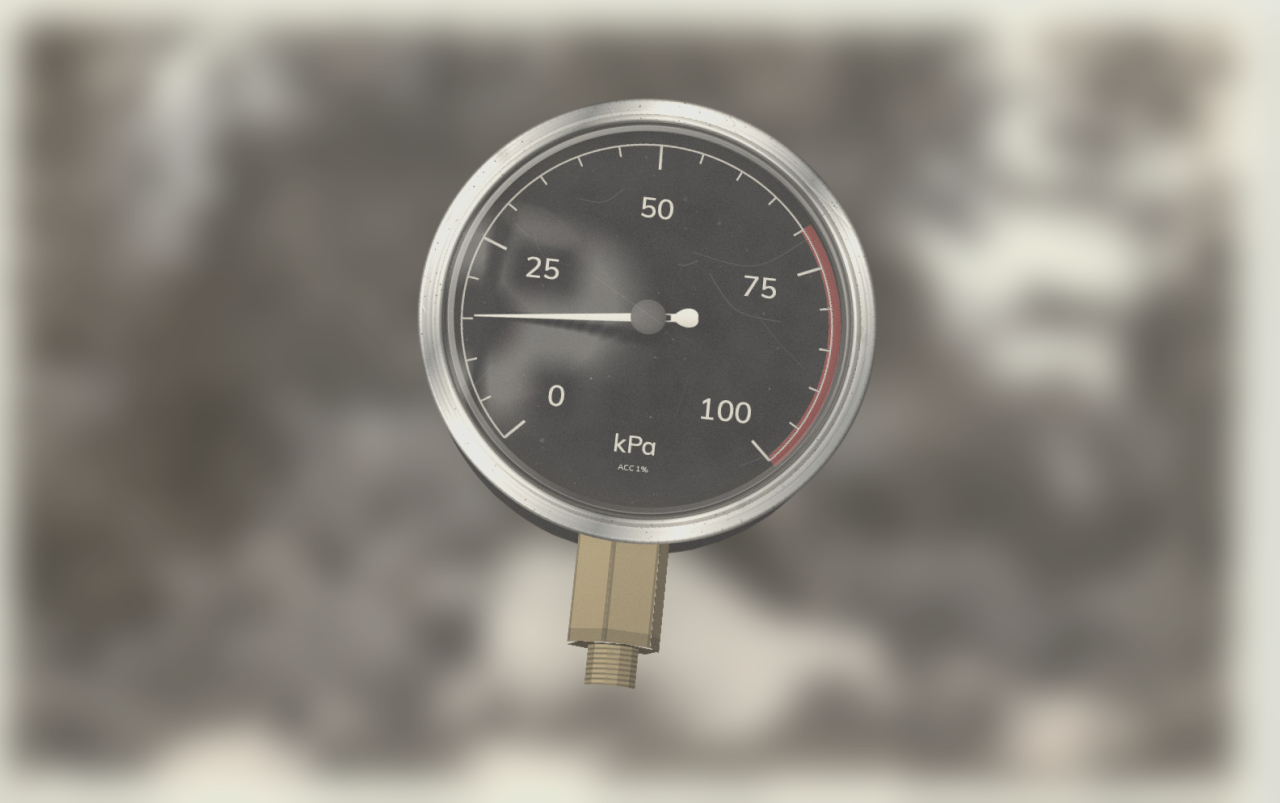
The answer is 15 kPa
